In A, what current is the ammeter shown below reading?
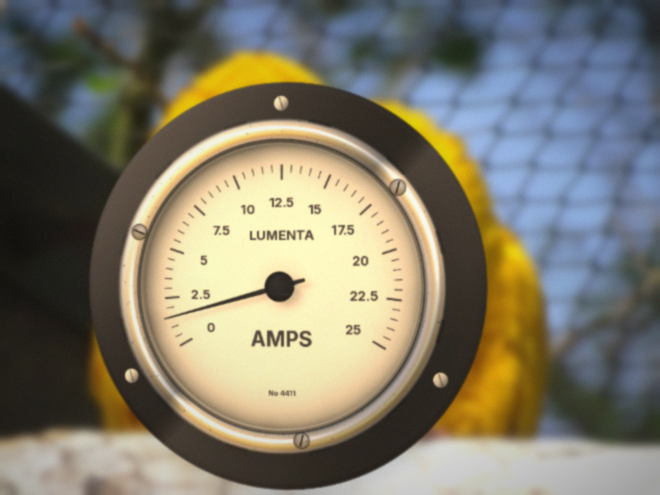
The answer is 1.5 A
